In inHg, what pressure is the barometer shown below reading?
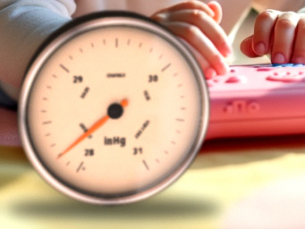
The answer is 28.2 inHg
